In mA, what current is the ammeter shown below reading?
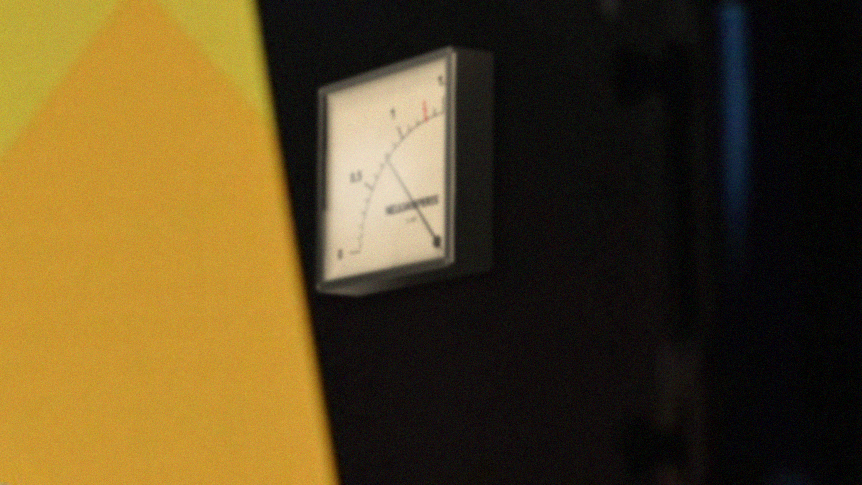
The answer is 0.8 mA
